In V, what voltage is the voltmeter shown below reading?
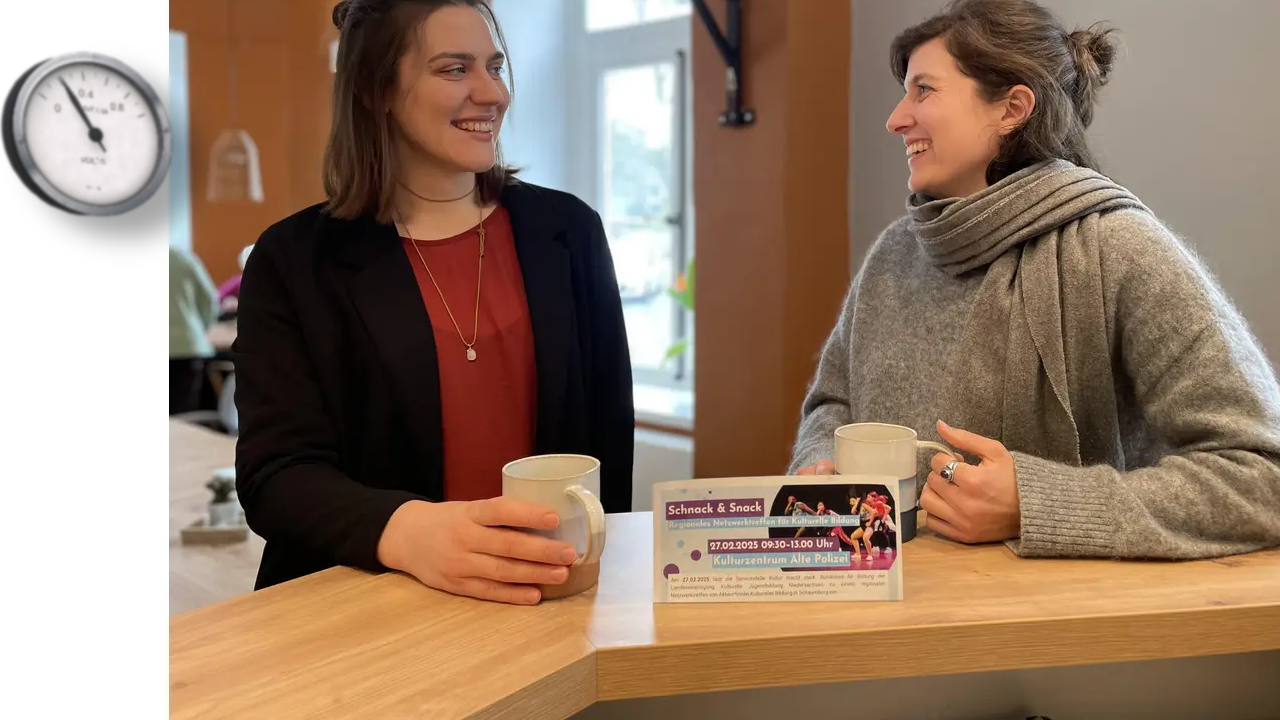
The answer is 0.2 V
